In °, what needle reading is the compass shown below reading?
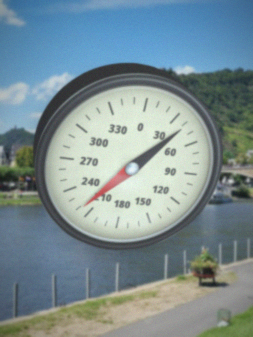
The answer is 220 °
